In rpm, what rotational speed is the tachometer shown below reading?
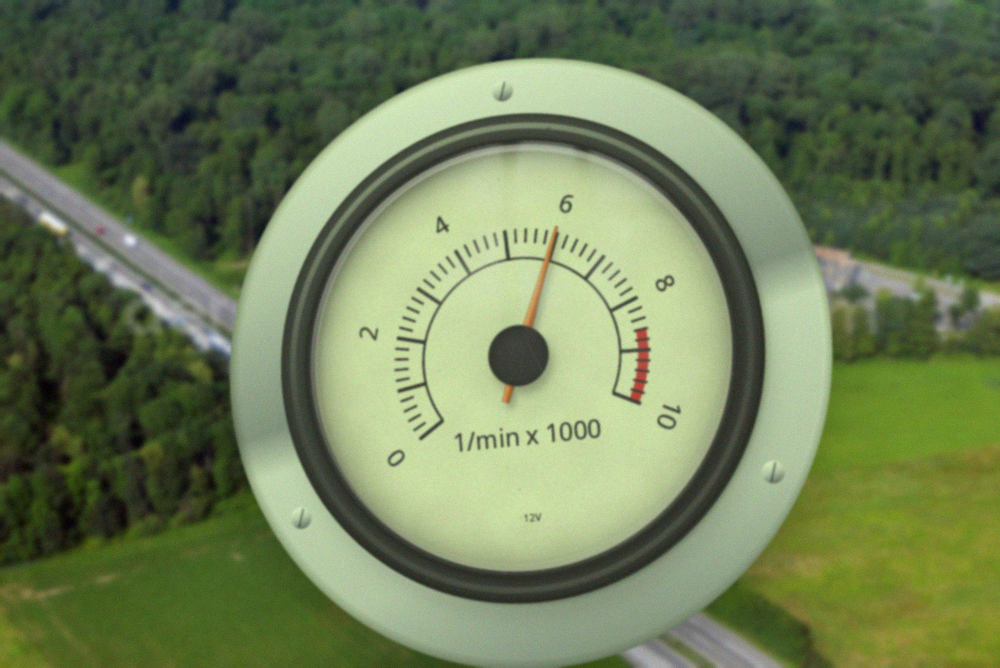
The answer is 6000 rpm
